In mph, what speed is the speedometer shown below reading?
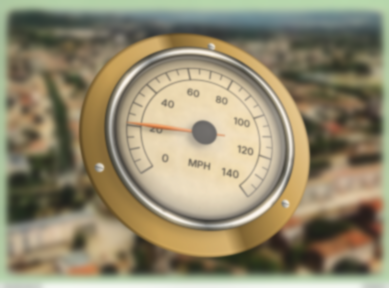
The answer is 20 mph
